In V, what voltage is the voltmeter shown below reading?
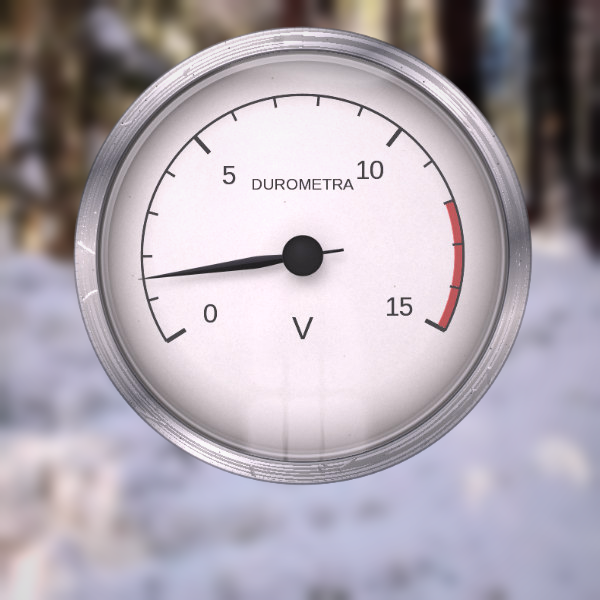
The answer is 1.5 V
